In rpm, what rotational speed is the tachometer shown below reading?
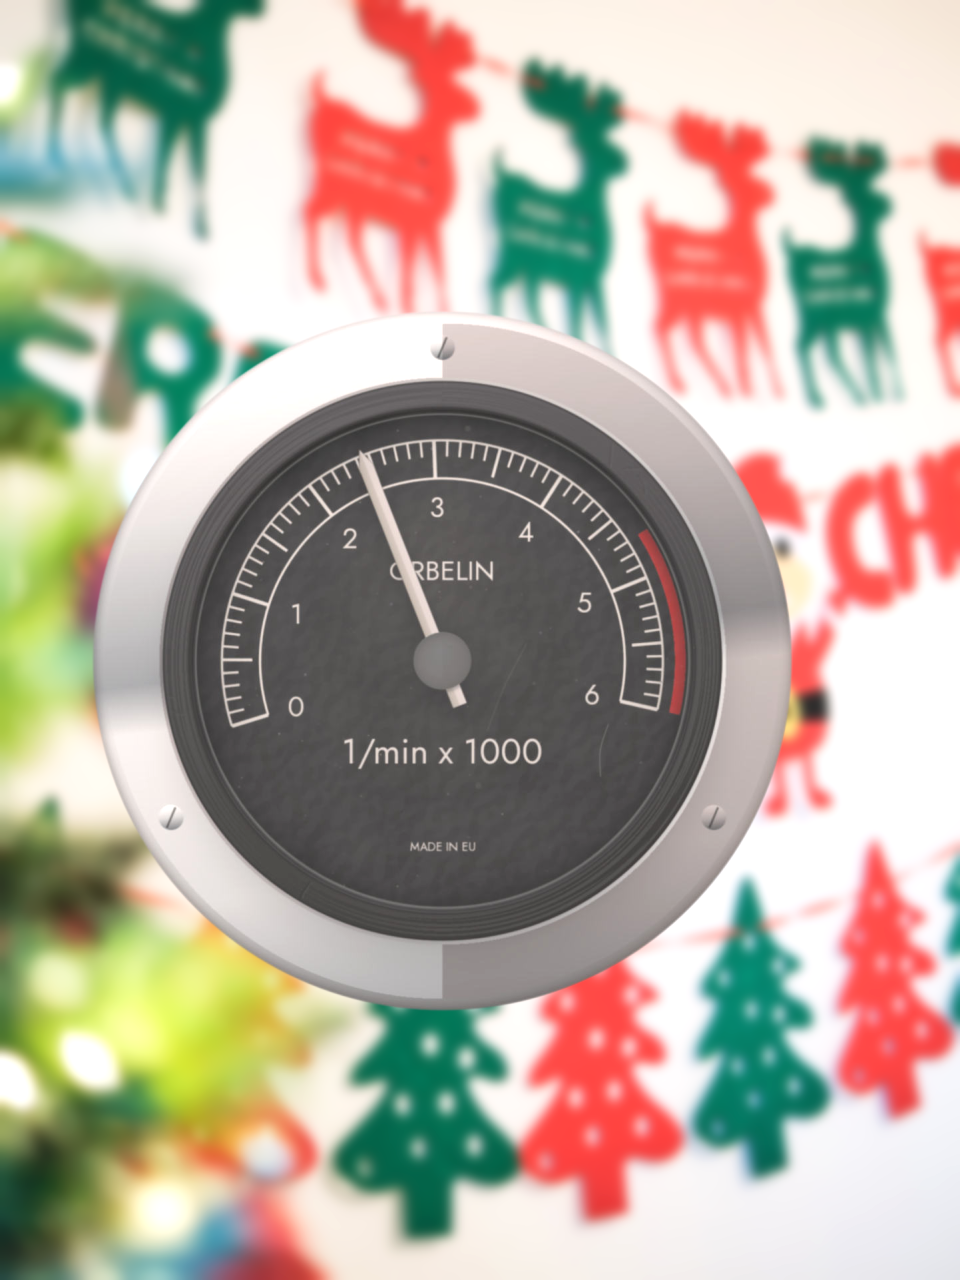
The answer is 2450 rpm
